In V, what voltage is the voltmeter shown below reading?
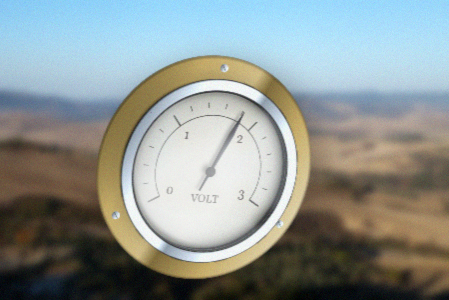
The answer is 1.8 V
